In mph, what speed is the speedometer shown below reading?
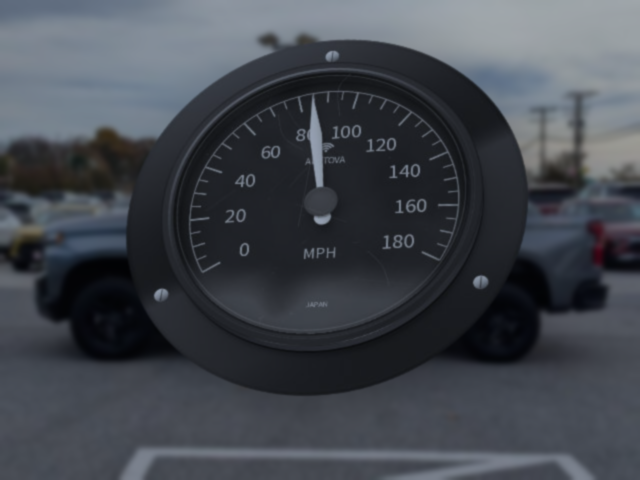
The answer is 85 mph
